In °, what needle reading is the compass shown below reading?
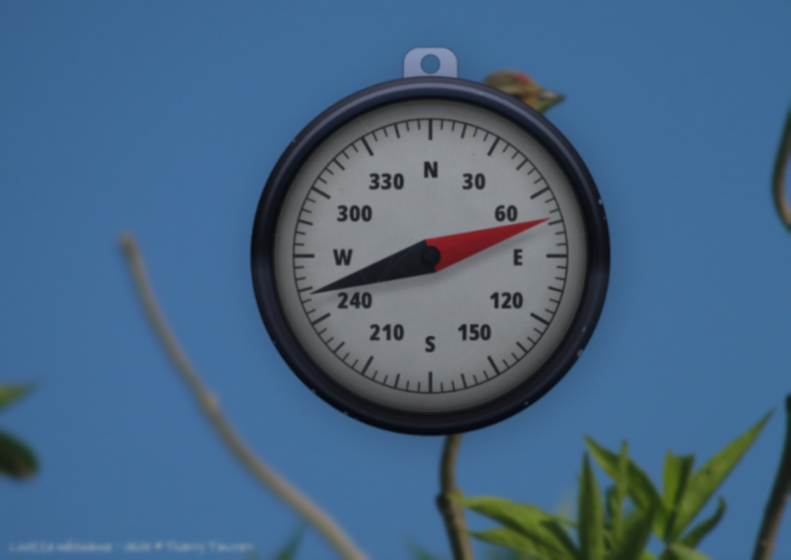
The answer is 72.5 °
